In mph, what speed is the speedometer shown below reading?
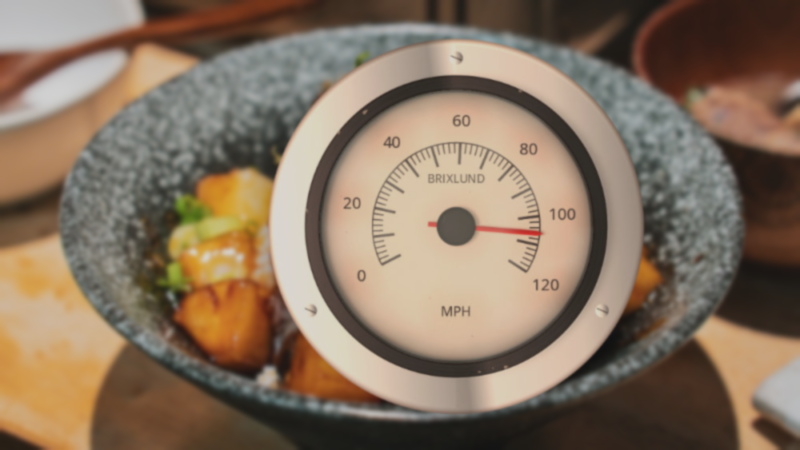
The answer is 106 mph
